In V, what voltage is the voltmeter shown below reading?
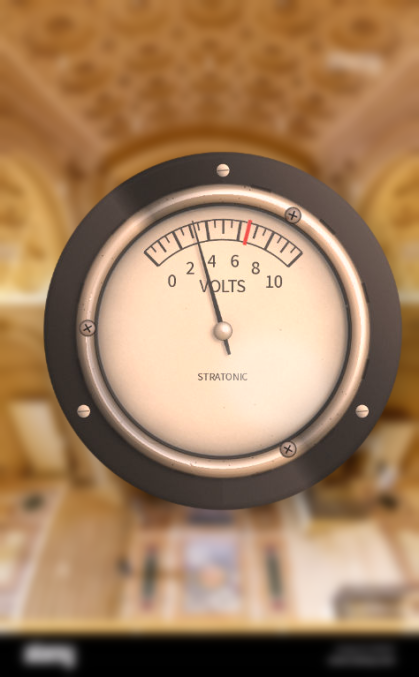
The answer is 3.25 V
